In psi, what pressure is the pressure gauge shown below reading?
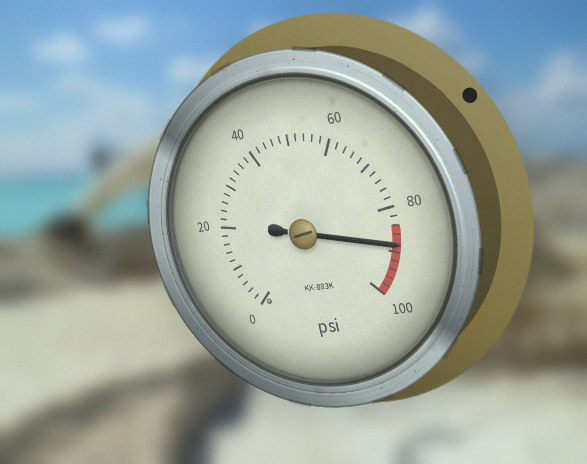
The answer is 88 psi
